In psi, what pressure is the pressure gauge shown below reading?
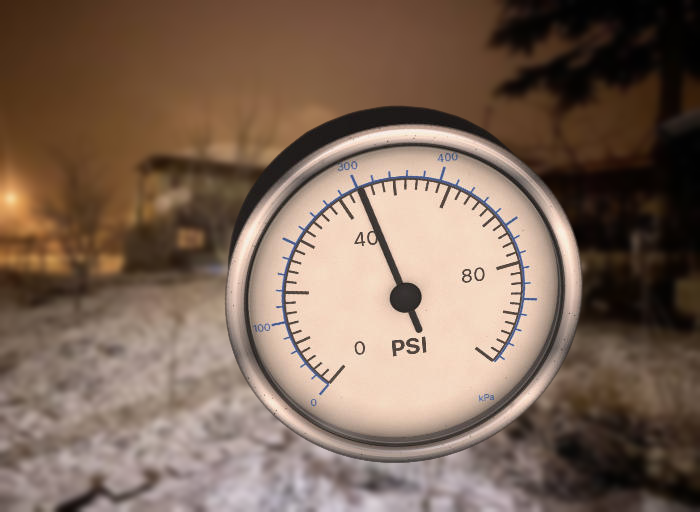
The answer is 44 psi
